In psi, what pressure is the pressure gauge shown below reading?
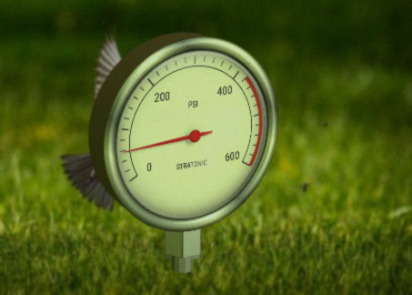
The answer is 60 psi
